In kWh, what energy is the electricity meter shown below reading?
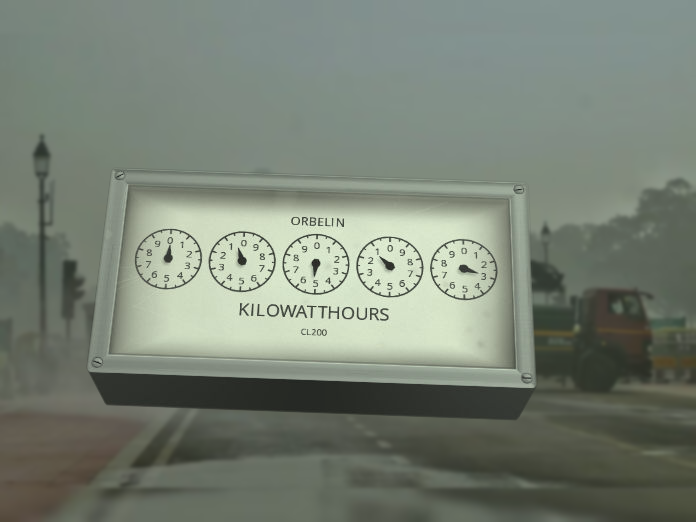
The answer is 513 kWh
